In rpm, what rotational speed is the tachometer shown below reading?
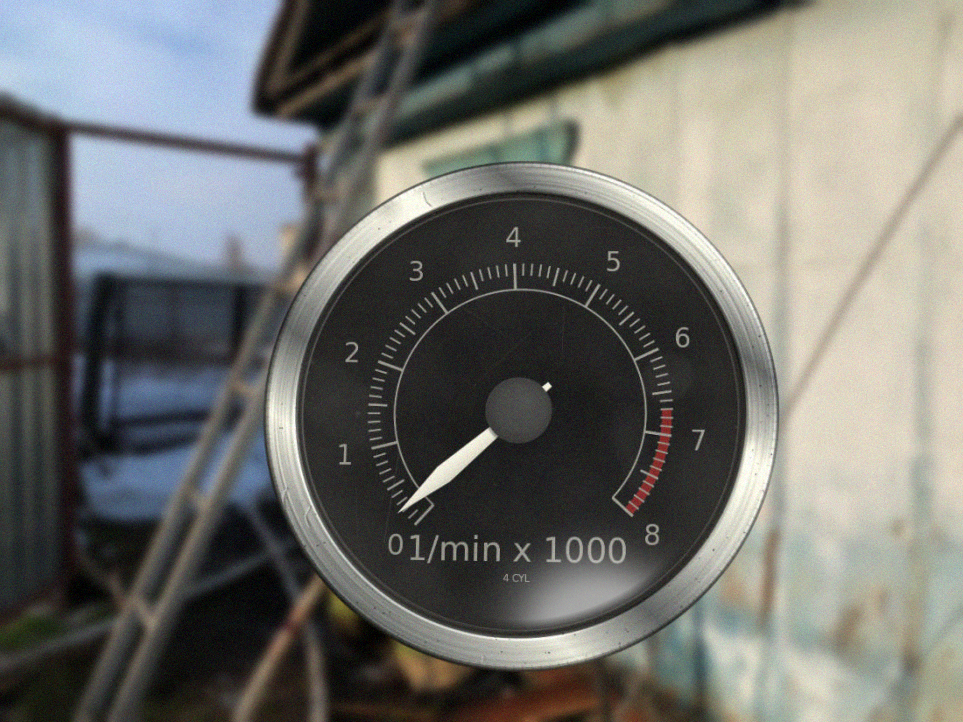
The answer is 200 rpm
